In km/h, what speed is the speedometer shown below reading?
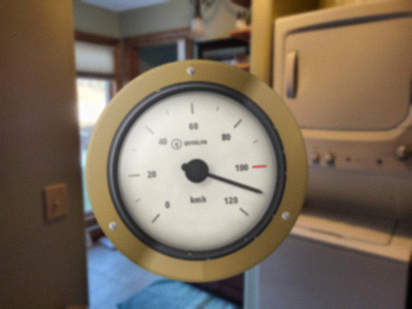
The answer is 110 km/h
